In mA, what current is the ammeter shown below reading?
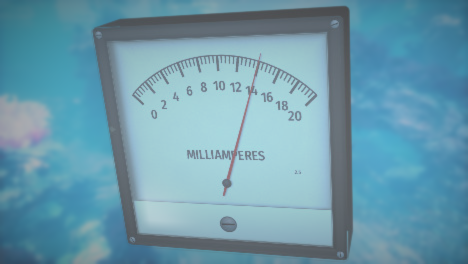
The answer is 14 mA
